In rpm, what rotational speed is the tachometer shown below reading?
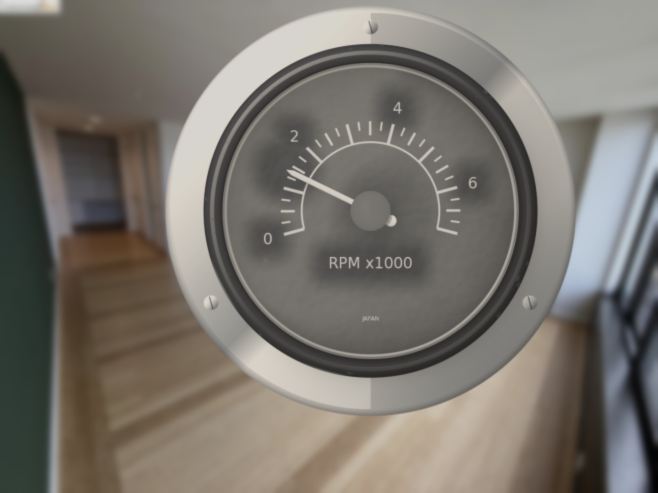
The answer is 1375 rpm
